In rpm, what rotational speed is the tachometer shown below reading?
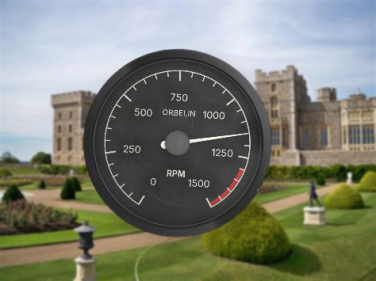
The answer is 1150 rpm
